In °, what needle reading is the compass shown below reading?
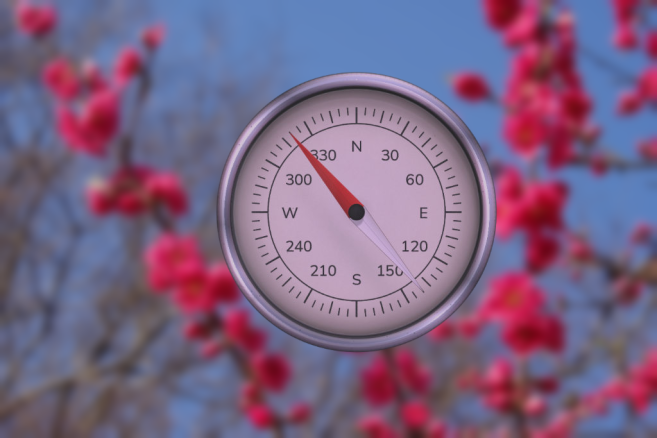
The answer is 320 °
